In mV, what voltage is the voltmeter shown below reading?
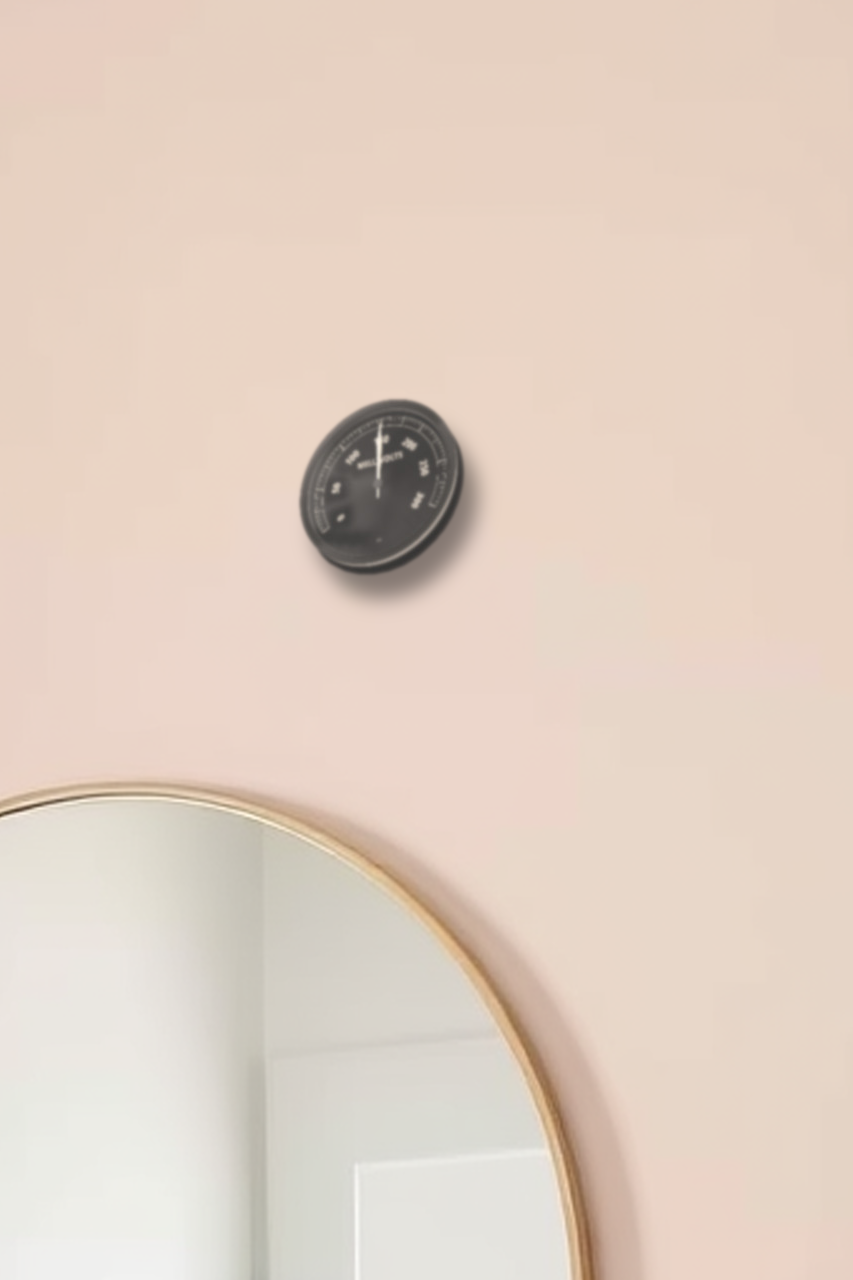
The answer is 150 mV
